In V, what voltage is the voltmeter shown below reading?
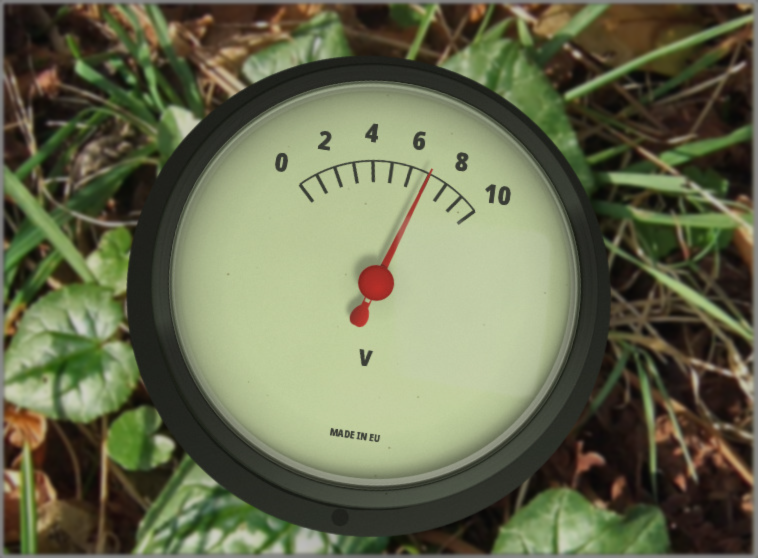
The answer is 7 V
